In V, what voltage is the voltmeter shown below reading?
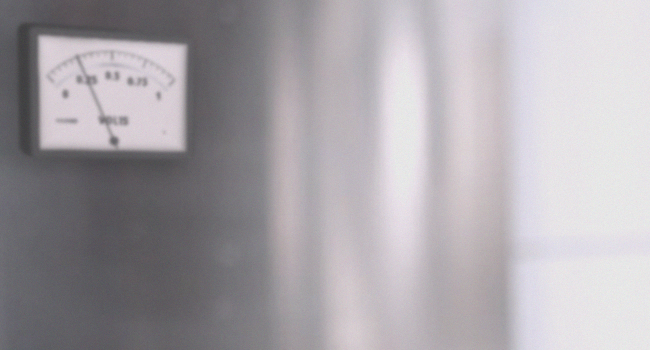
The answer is 0.25 V
